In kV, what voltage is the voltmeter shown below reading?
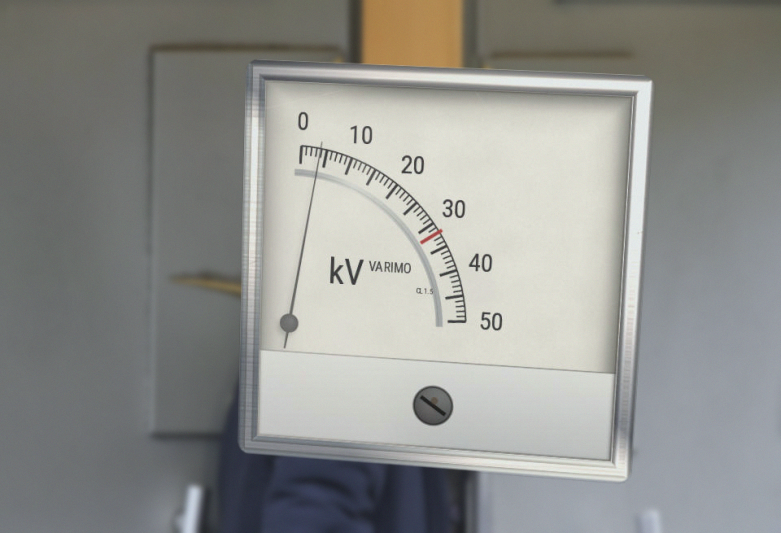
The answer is 4 kV
